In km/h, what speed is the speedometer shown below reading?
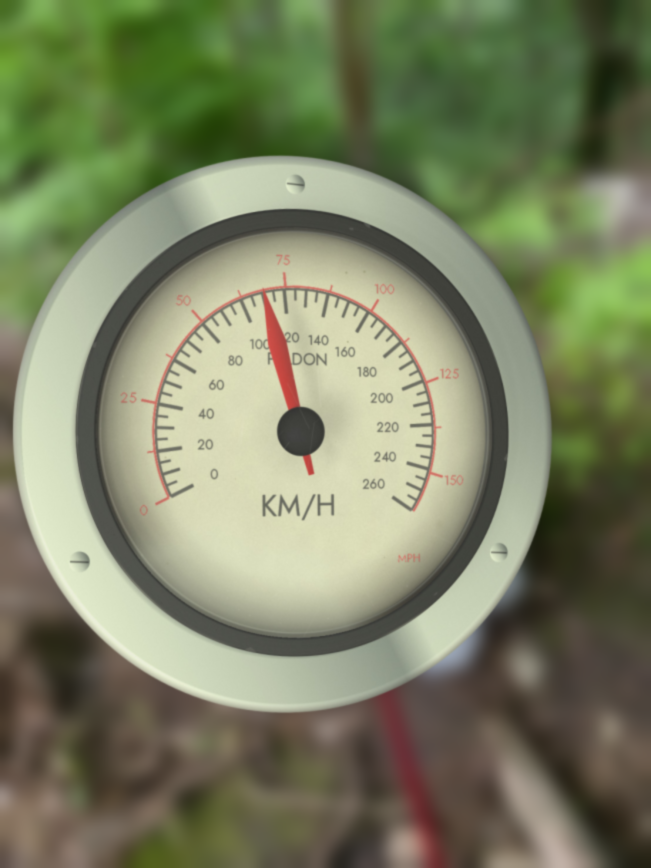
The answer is 110 km/h
